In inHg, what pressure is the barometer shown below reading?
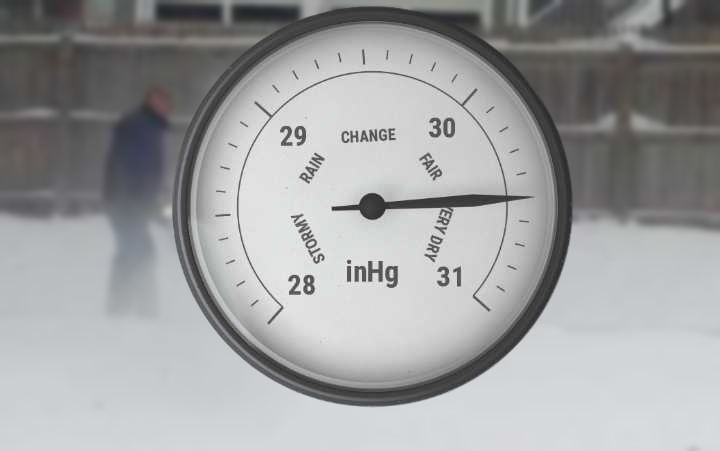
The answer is 30.5 inHg
